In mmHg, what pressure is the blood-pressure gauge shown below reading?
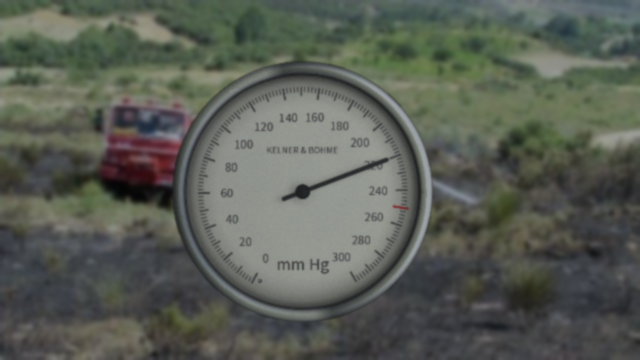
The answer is 220 mmHg
